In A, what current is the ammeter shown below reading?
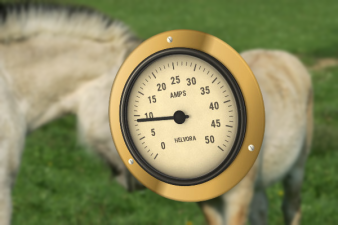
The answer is 9 A
